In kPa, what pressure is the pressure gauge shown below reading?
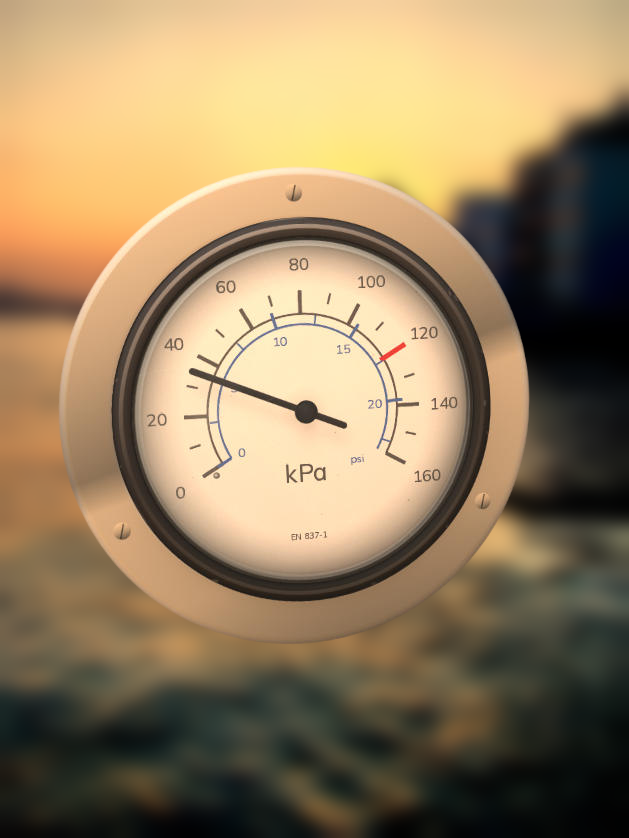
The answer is 35 kPa
